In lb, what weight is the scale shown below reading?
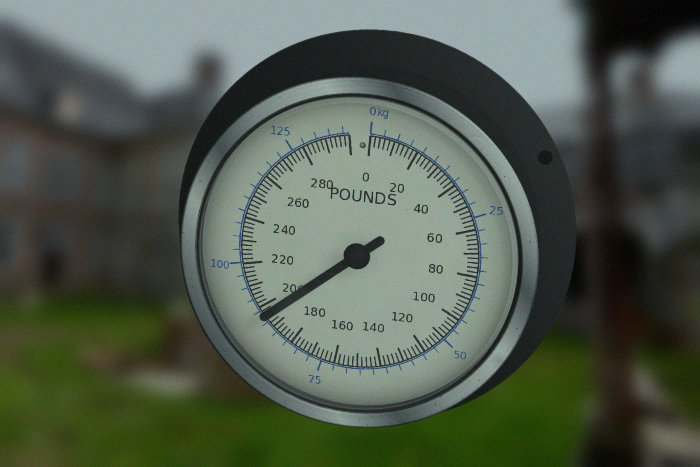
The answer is 196 lb
